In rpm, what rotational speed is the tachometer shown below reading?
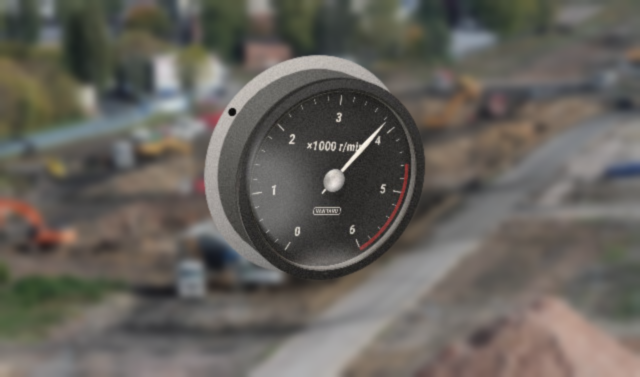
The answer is 3800 rpm
